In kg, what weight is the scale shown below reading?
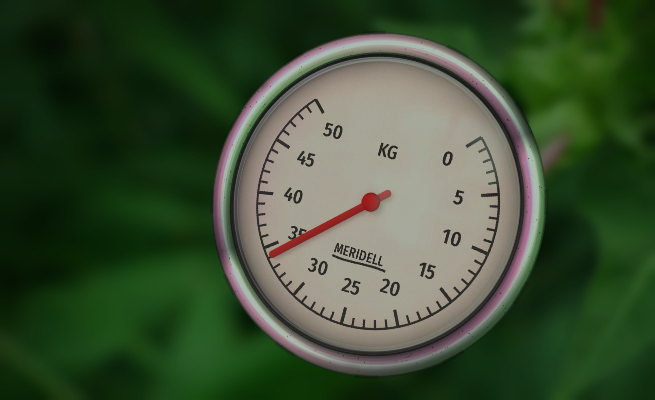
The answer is 34 kg
